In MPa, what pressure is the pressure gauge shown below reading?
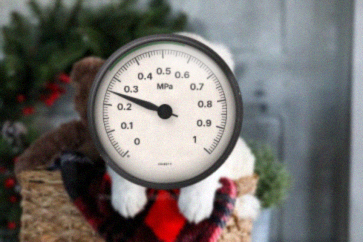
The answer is 0.25 MPa
